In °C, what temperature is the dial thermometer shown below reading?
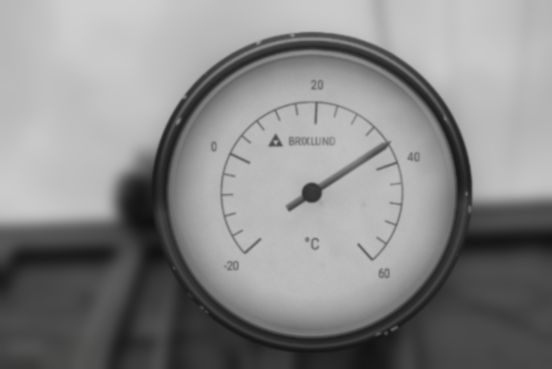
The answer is 36 °C
